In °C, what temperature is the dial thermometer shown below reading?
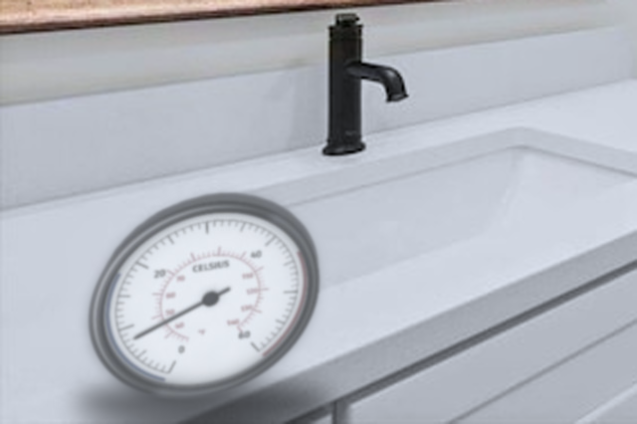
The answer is 8 °C
